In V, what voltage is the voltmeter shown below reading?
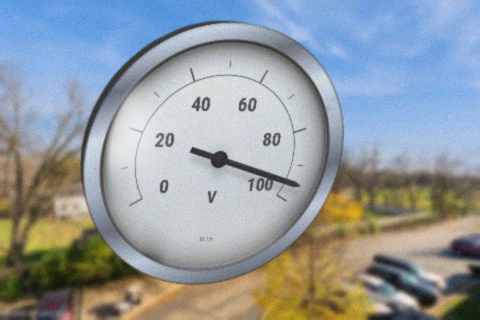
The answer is 95 V
